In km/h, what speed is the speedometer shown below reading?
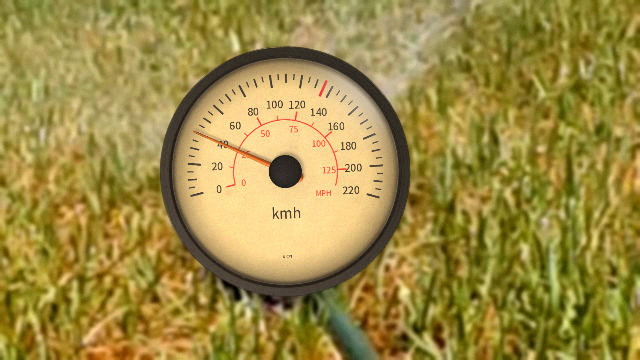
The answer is 40 km/h
